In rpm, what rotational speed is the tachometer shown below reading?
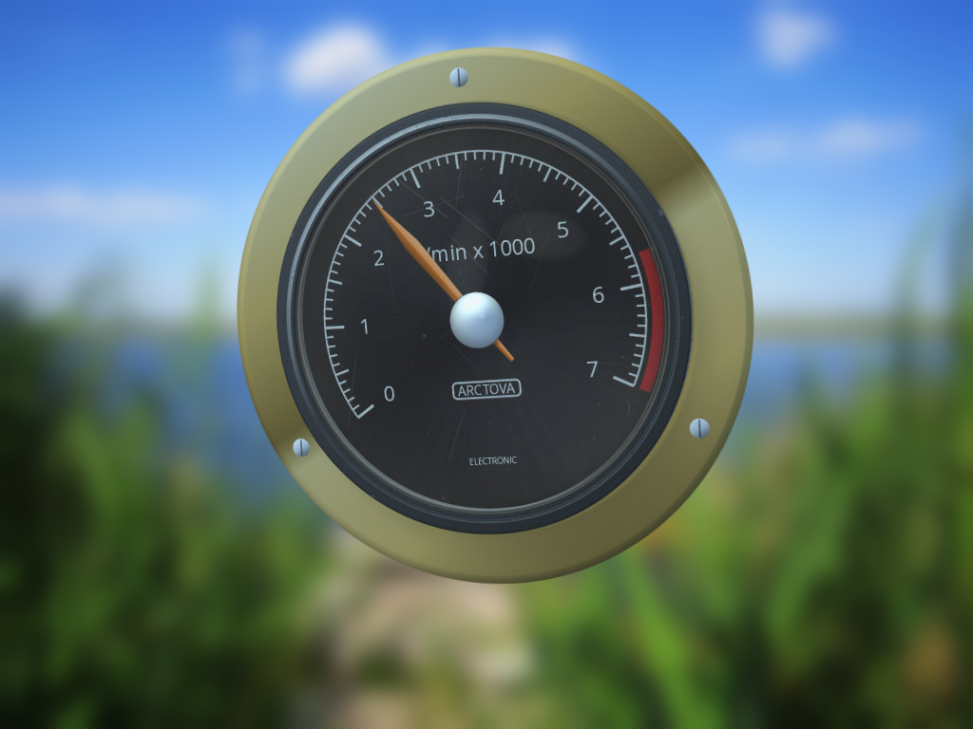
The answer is 2500 rpm
